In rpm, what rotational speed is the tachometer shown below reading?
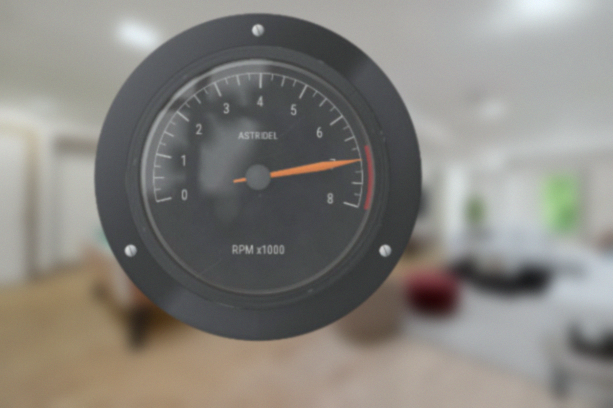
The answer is 7000 rpm
